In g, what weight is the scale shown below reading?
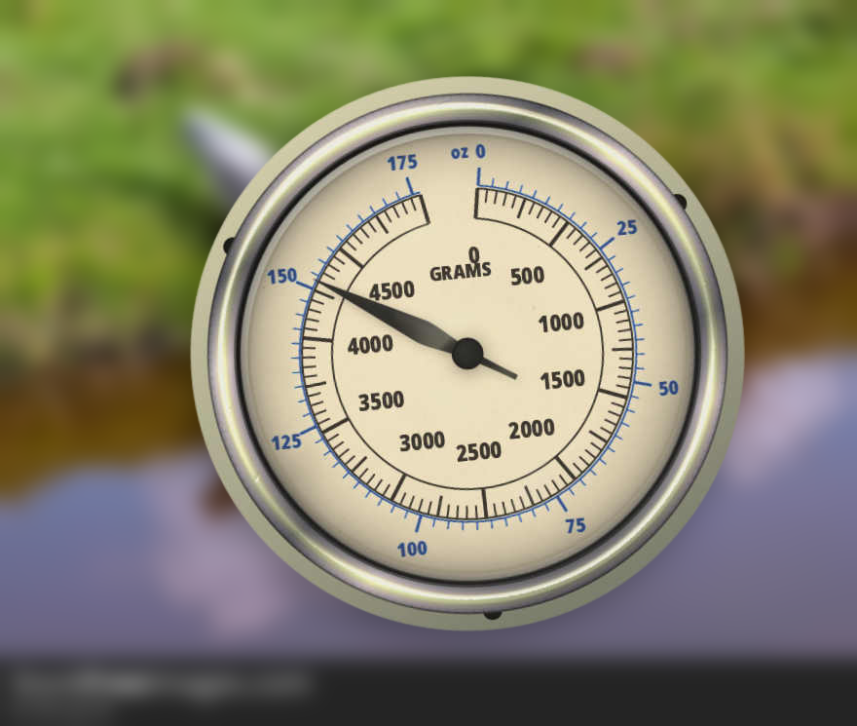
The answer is 4300 g
